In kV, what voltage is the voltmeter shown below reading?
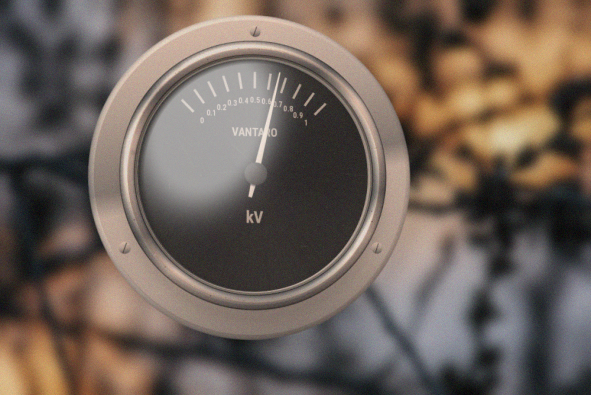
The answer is 0.65 kV
